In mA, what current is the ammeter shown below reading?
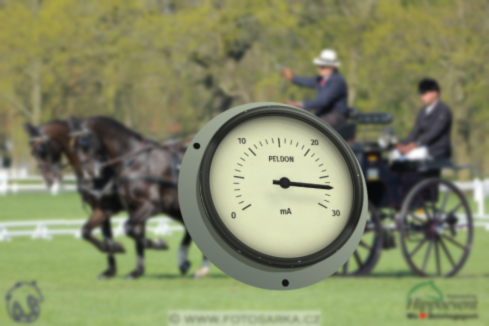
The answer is 27 mA
